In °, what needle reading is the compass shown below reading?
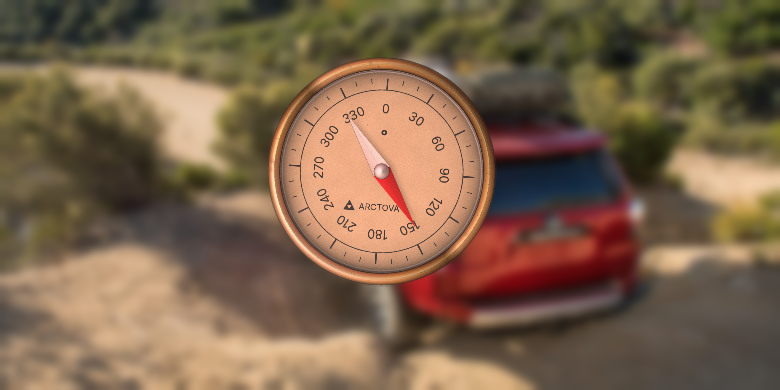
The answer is 145 °
